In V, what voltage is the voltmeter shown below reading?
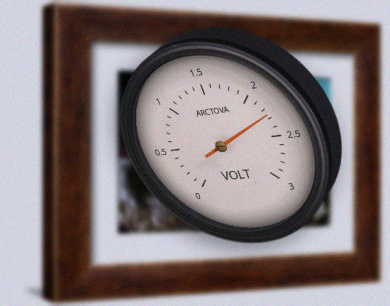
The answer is 2.25 V
